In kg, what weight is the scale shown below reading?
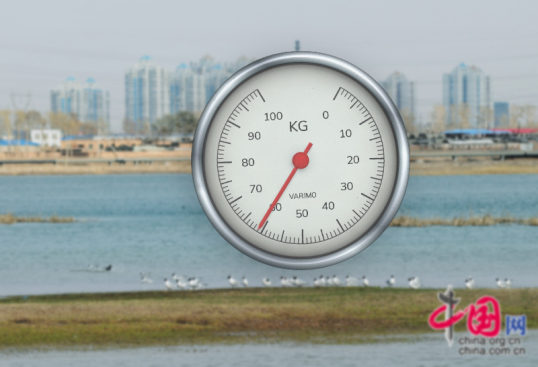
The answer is 61 kg
